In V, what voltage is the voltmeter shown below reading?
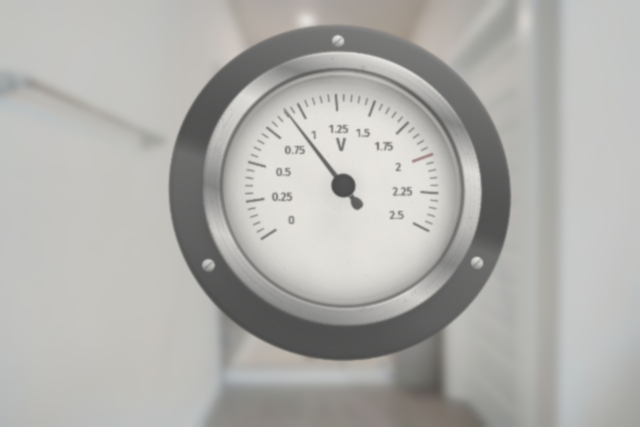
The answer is 0.9 V
